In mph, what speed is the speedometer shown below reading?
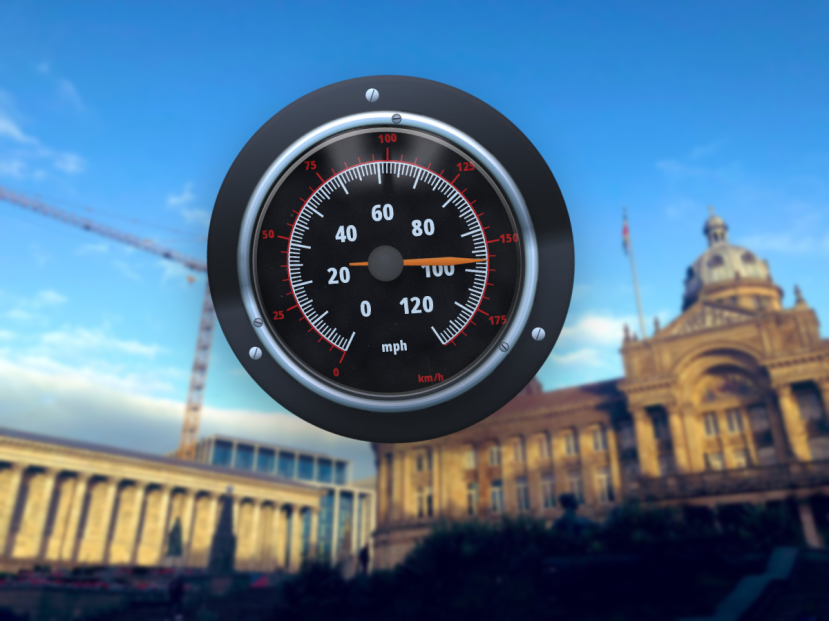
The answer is 97 mph
